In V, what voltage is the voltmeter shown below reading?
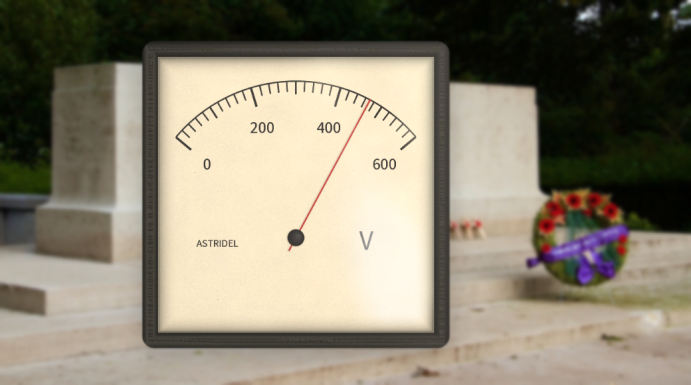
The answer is 470 V
